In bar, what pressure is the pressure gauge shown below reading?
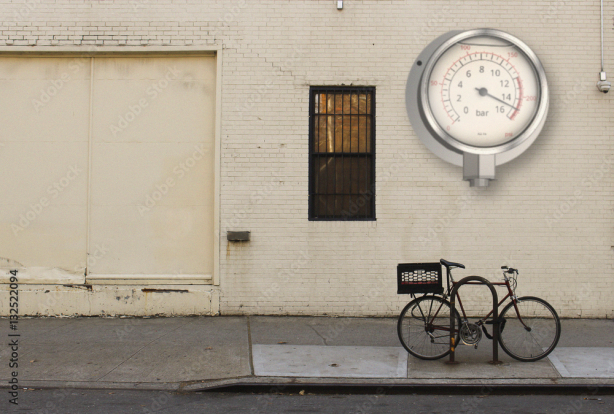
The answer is 15 bar
